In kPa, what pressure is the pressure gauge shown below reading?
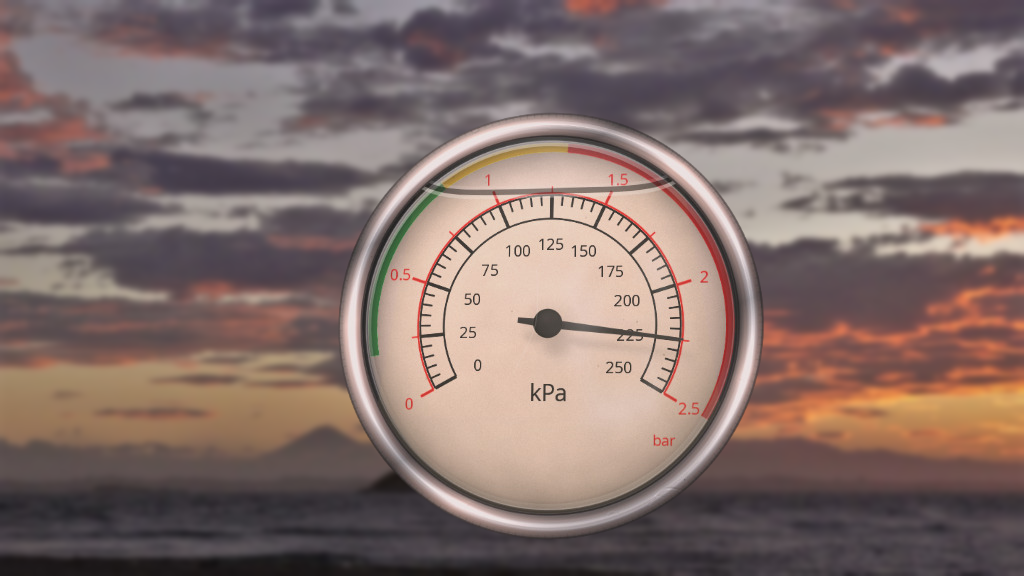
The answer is 225 kPa
